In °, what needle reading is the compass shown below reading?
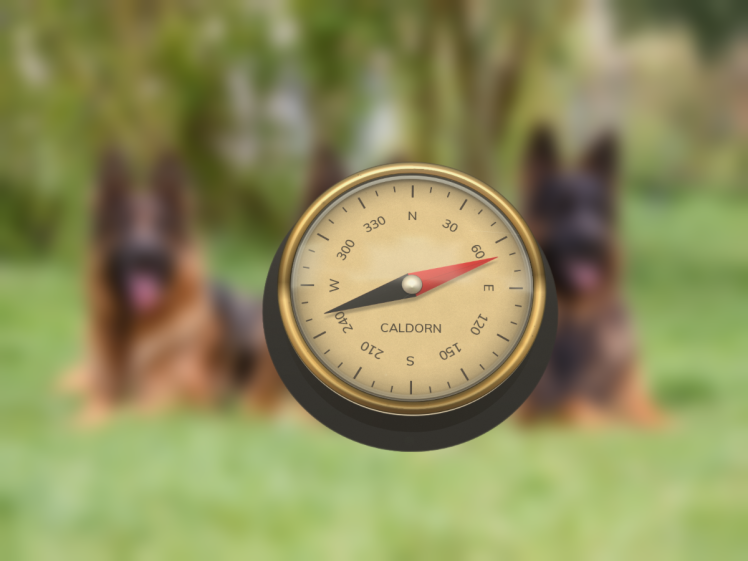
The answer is 70 °
